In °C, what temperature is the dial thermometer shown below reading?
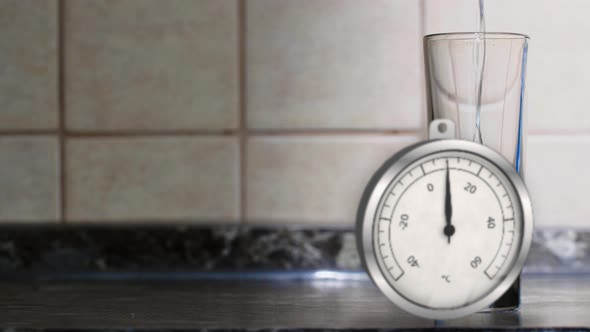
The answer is 8 °C
